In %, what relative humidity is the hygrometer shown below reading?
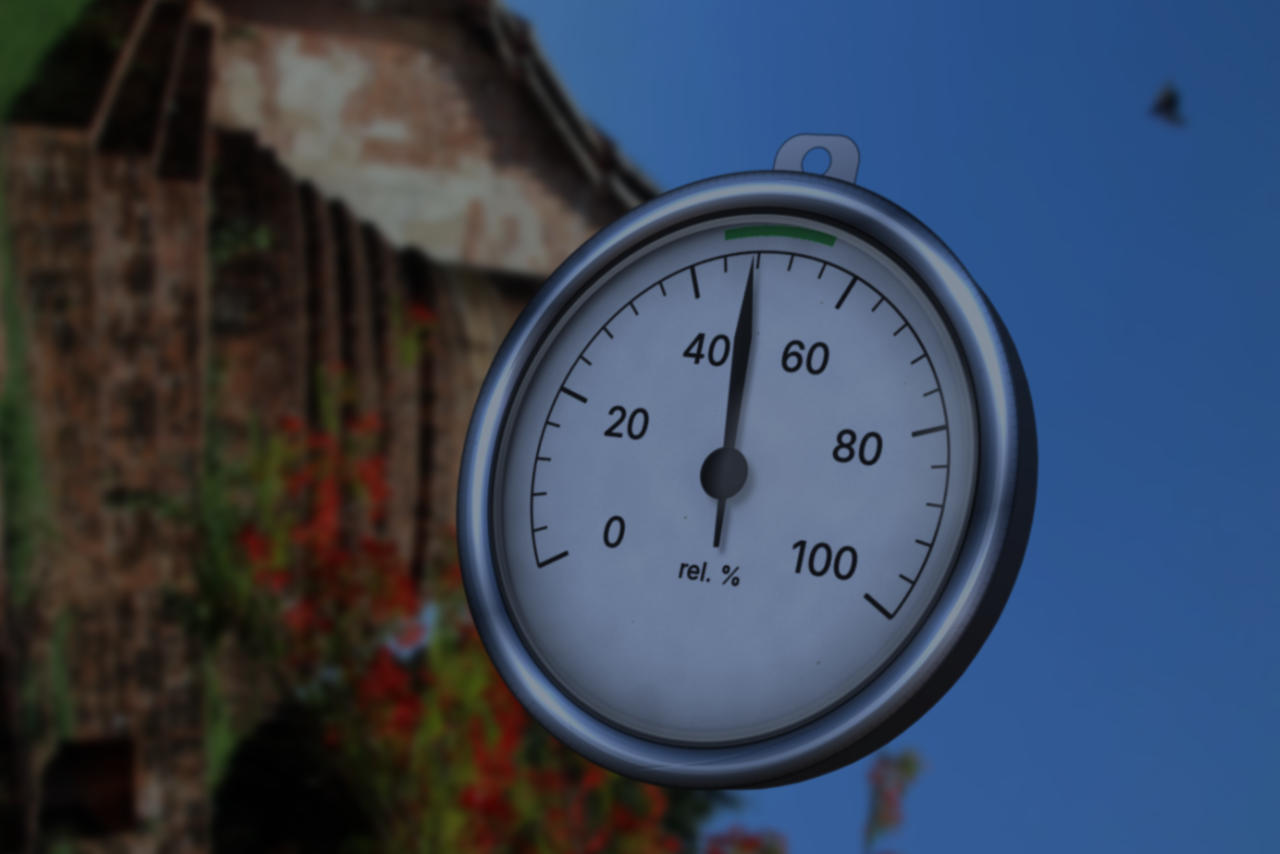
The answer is 48 %
